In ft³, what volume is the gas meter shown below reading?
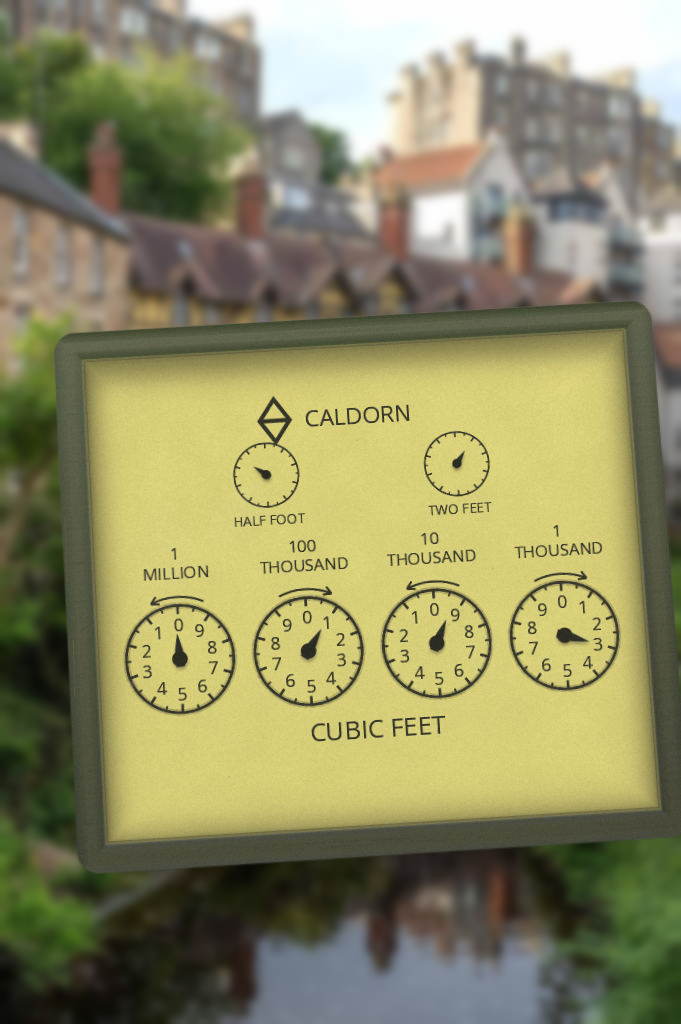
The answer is 9300 ft³
